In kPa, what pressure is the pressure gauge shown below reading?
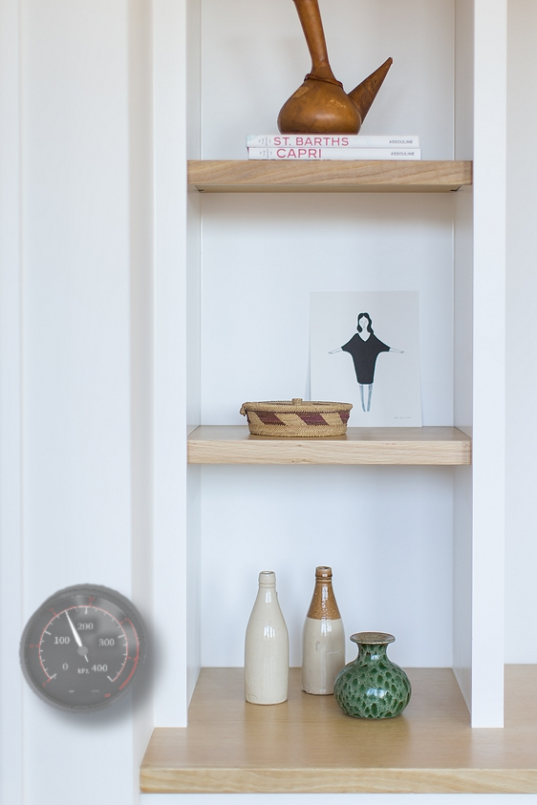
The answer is 160 kPa
